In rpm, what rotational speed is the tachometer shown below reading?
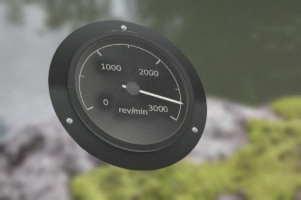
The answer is 2750 rpm
